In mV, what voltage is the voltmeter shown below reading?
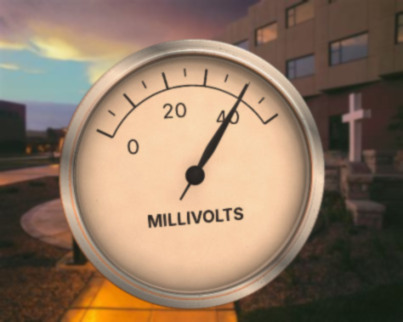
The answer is 40 mV
